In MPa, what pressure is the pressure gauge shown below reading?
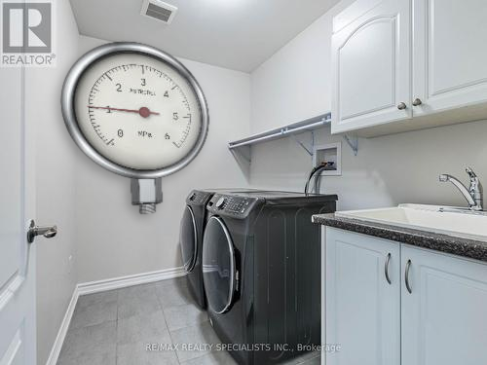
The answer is 1 MPa
